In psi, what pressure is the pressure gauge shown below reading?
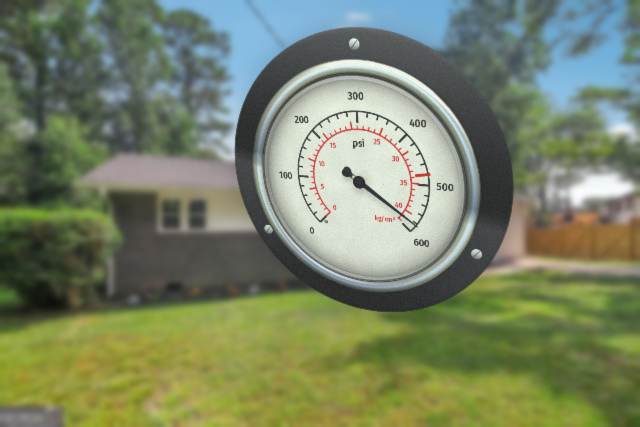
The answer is 580 psi
